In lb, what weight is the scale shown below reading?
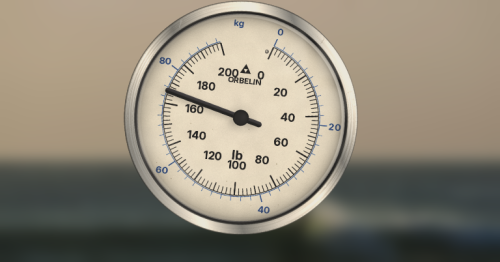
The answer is 166 lb
